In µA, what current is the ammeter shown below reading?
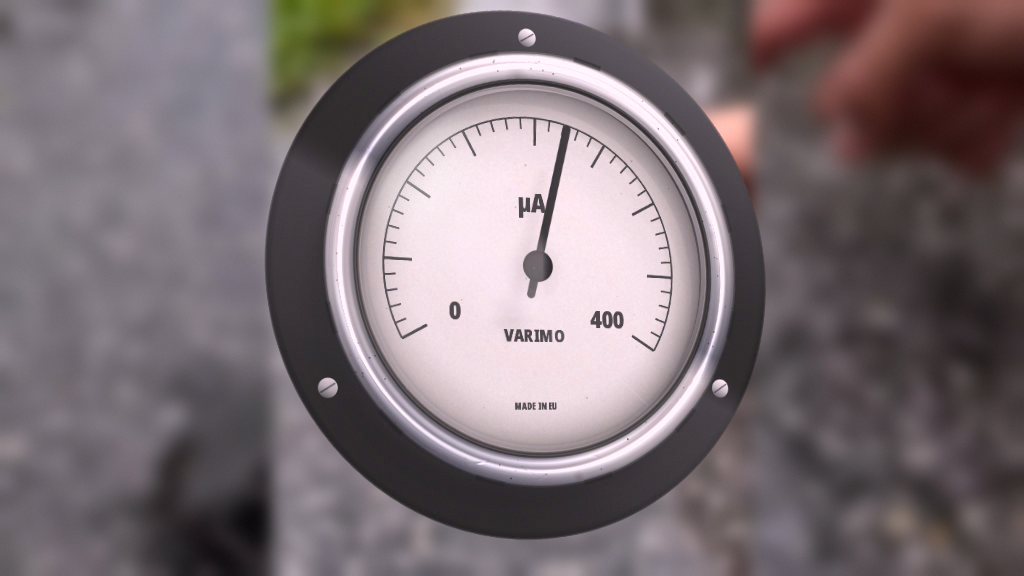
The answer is 220 µA
